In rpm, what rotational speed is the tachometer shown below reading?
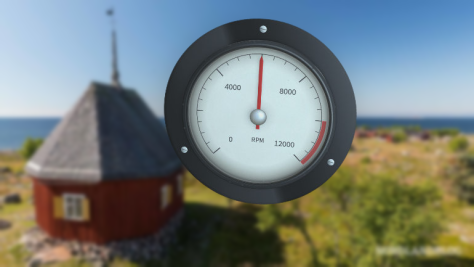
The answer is 6000 rpm
